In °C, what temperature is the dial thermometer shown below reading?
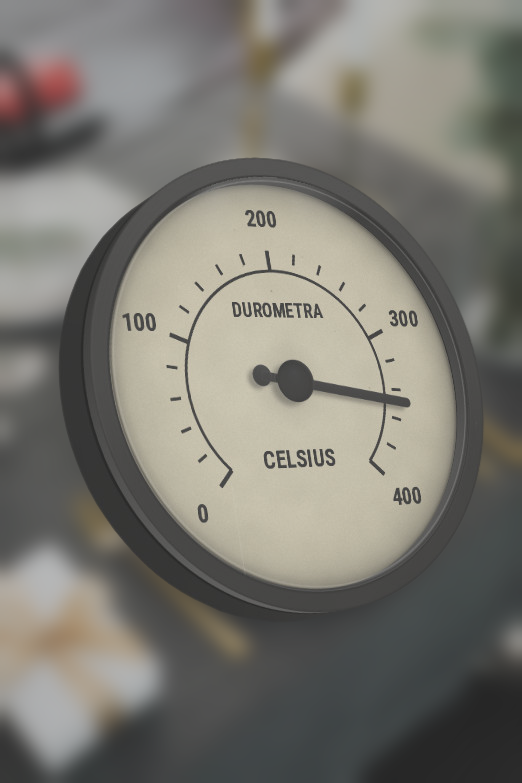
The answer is 350 °C
